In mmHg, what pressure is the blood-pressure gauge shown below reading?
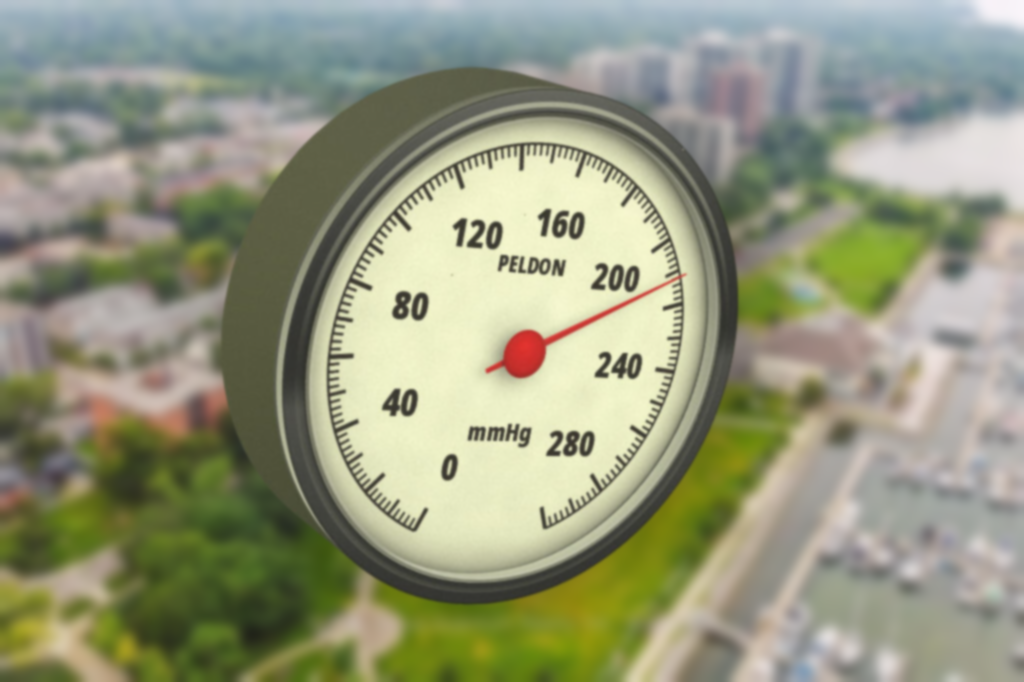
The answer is 210 mmHg
